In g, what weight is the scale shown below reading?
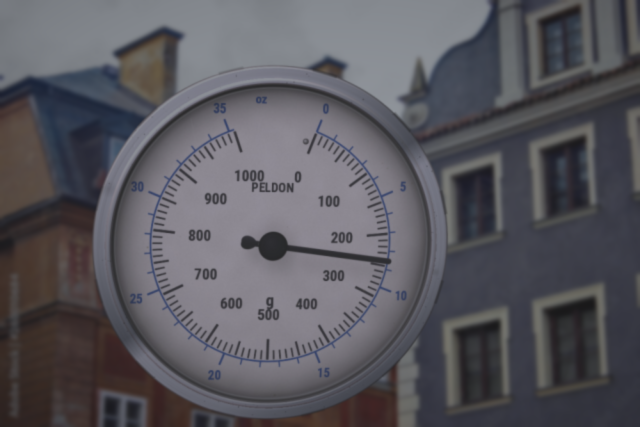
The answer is 240 g
